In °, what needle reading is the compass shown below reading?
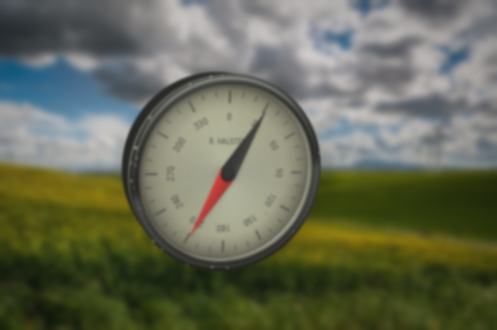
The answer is 210 °
